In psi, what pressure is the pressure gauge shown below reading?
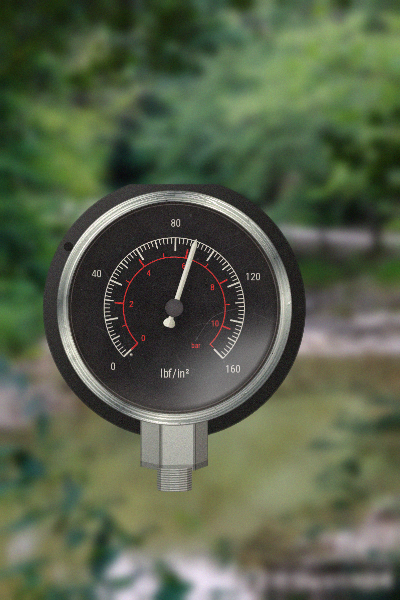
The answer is 90 psi
